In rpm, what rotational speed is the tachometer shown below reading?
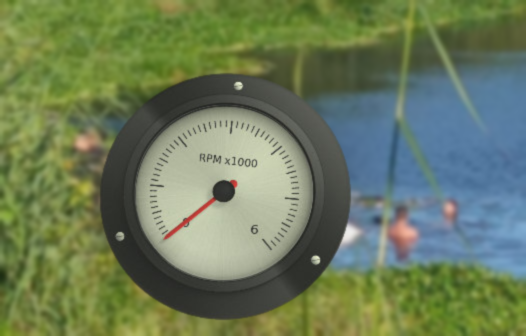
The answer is 0 rpm
